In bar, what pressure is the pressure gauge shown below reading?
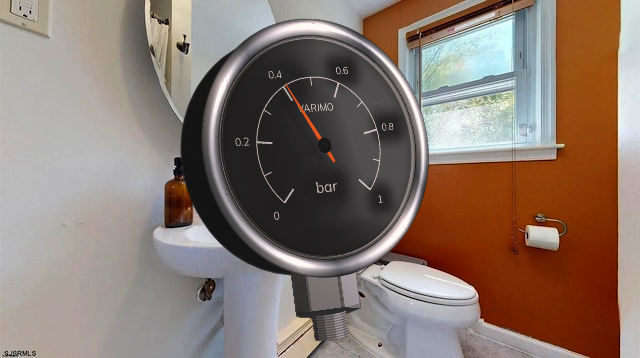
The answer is 0.4 bar
